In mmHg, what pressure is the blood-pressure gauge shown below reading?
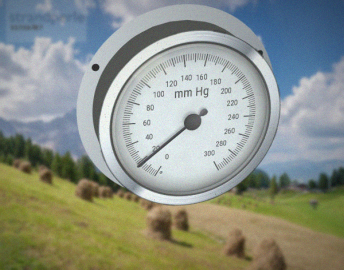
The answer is 20 mmHg
